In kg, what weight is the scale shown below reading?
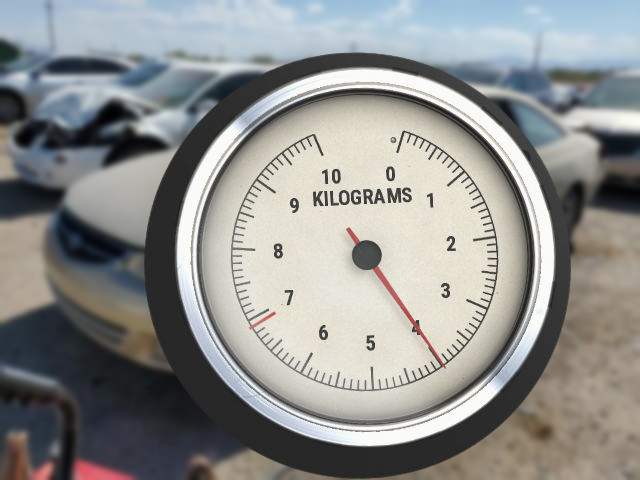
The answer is 4 kg
